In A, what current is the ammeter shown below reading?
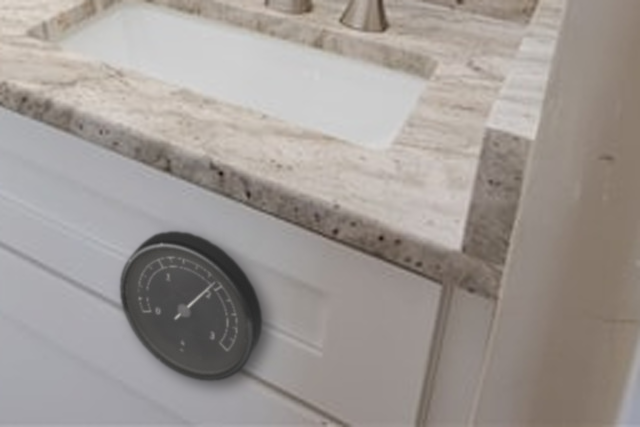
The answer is 1.9 A
